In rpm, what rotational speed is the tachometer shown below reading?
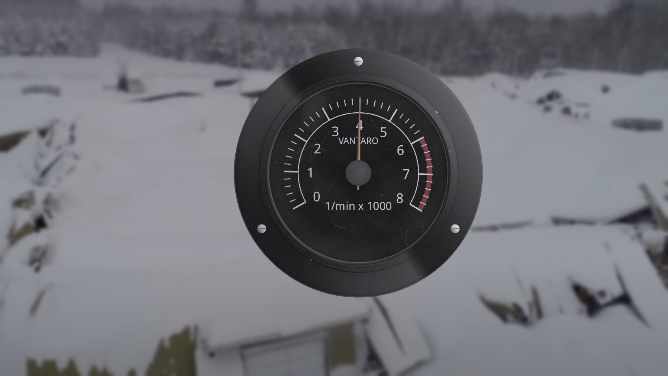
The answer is 4000 rpm
